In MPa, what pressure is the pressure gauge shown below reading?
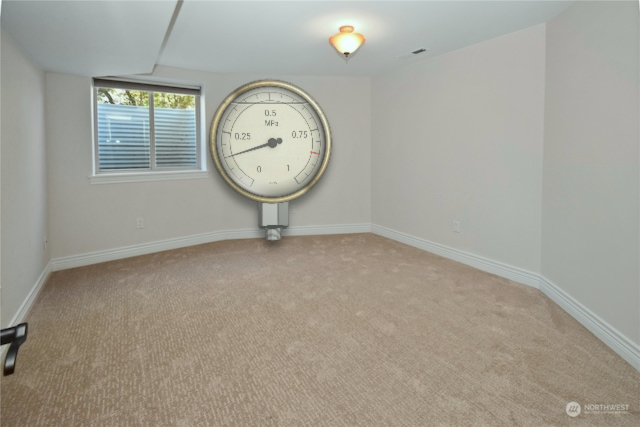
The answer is 0.15 MPa
